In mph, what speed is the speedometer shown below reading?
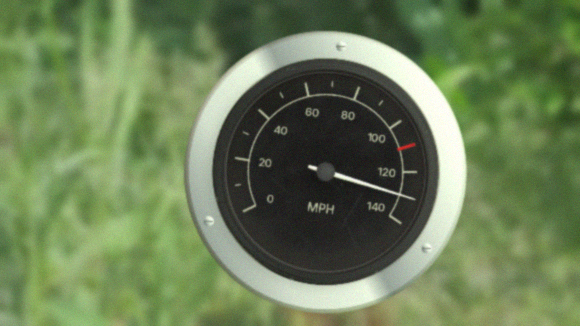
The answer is 130 mph
